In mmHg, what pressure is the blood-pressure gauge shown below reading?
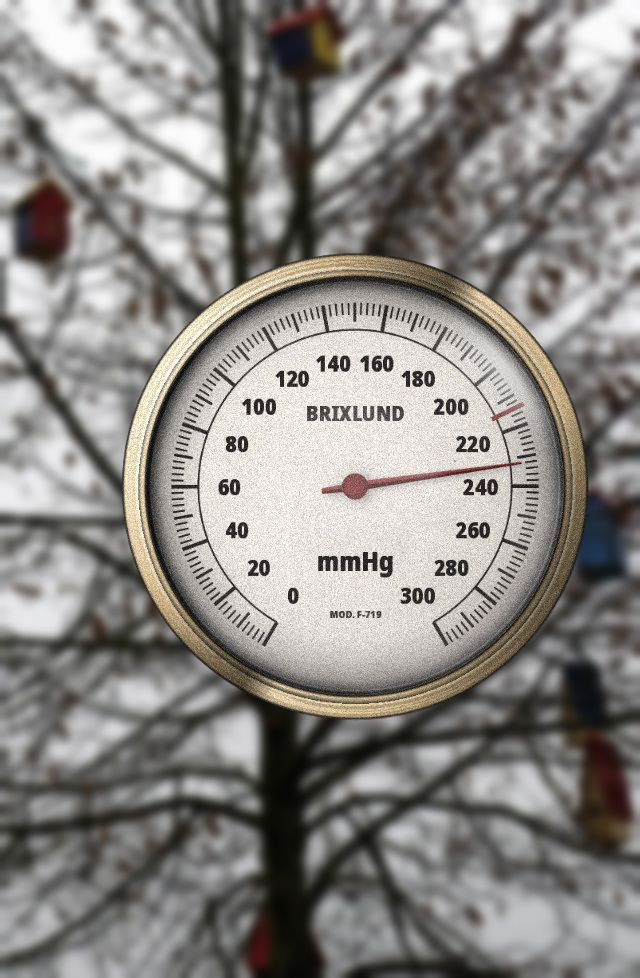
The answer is 232 mmHg
